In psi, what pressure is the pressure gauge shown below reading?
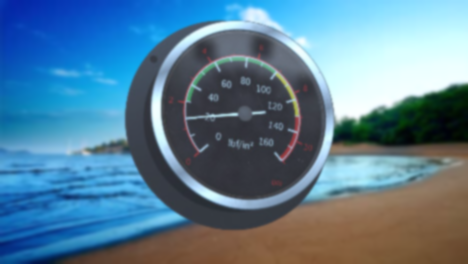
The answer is 20 psi
